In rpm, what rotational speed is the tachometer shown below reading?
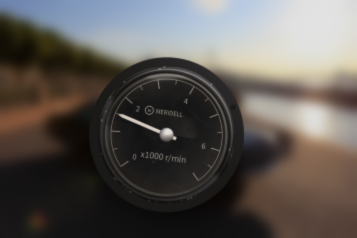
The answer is 1500 rpm
